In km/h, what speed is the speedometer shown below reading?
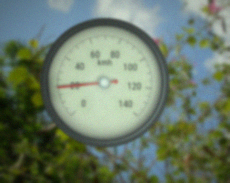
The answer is 20 km/h
